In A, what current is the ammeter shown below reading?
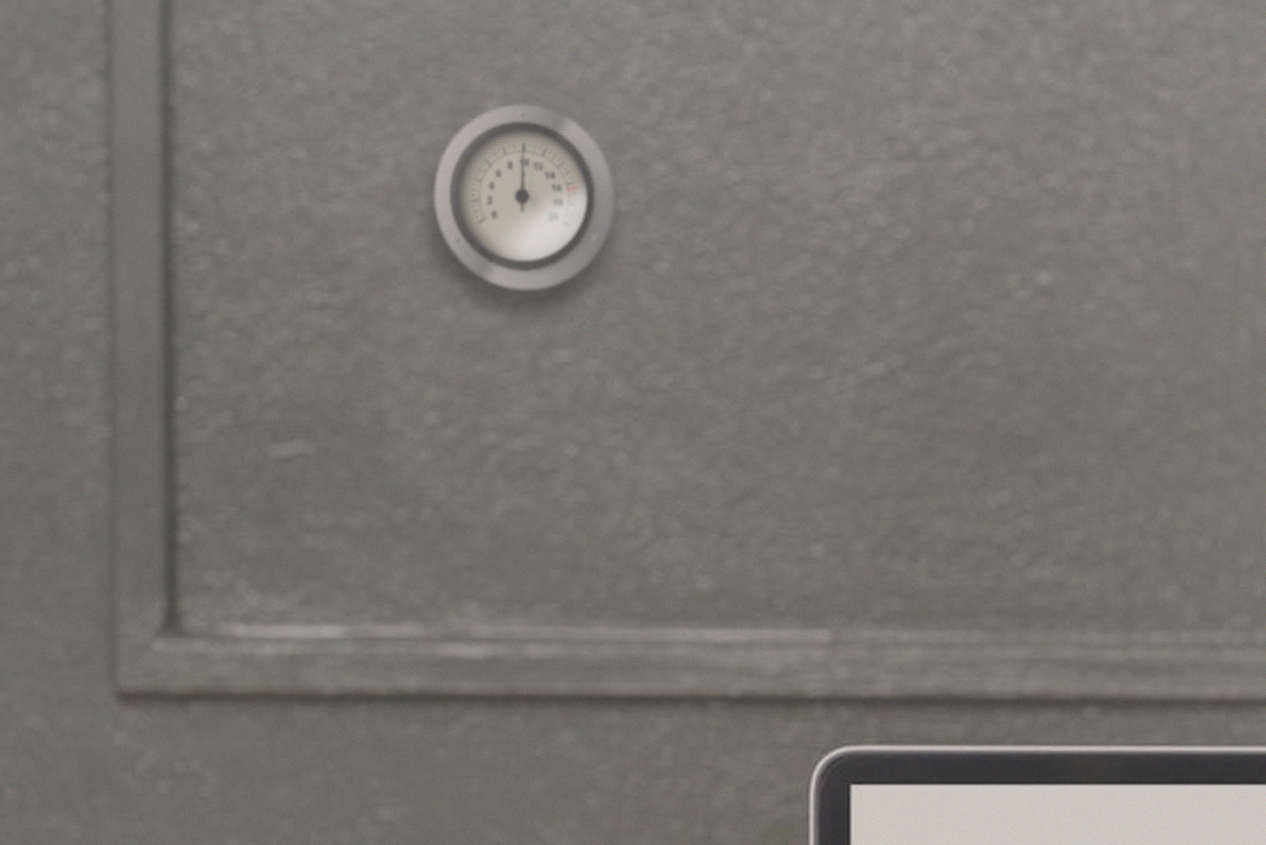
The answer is 10 A
